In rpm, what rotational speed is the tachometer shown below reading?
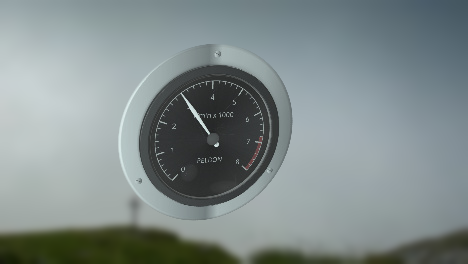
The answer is 3000 rpm
